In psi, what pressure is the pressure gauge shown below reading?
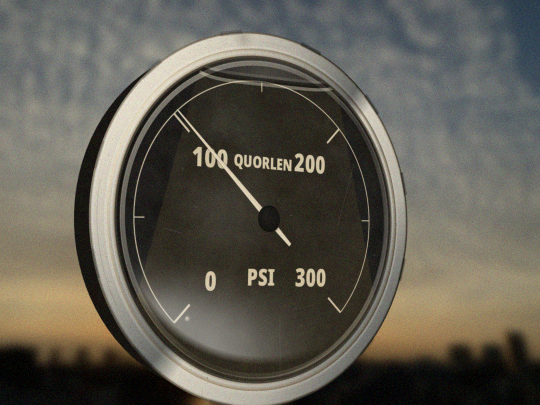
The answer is 100 psi
